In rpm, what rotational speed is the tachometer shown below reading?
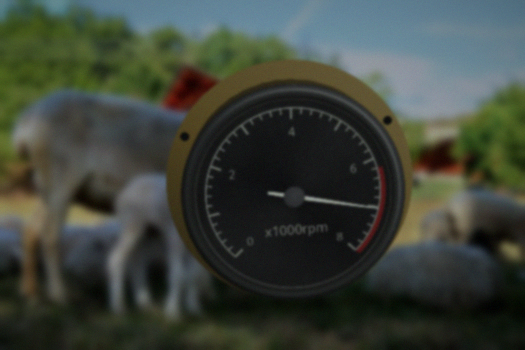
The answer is 7000 rpm
